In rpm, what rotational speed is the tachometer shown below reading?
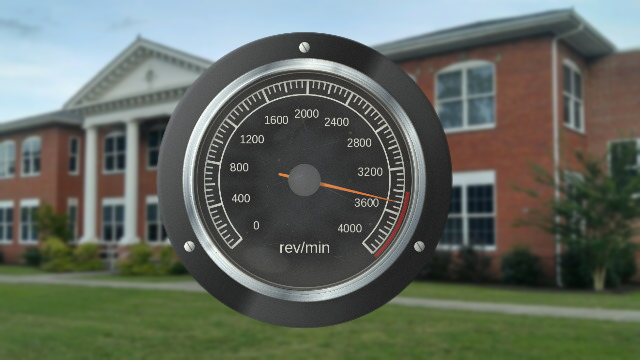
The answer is 3500 rpm
